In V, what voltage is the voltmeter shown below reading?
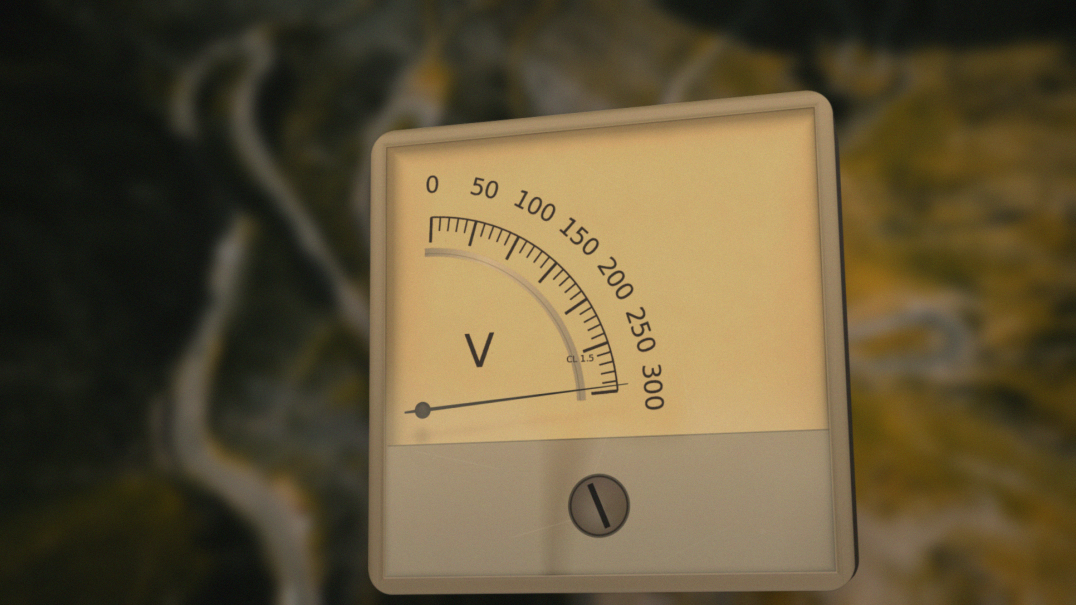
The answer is 295 V
